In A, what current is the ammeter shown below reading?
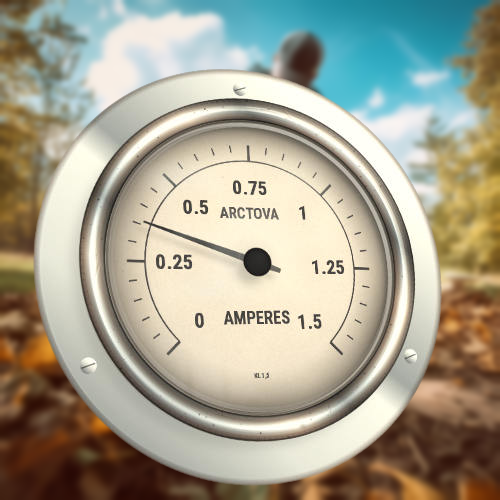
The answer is 0.35 A
